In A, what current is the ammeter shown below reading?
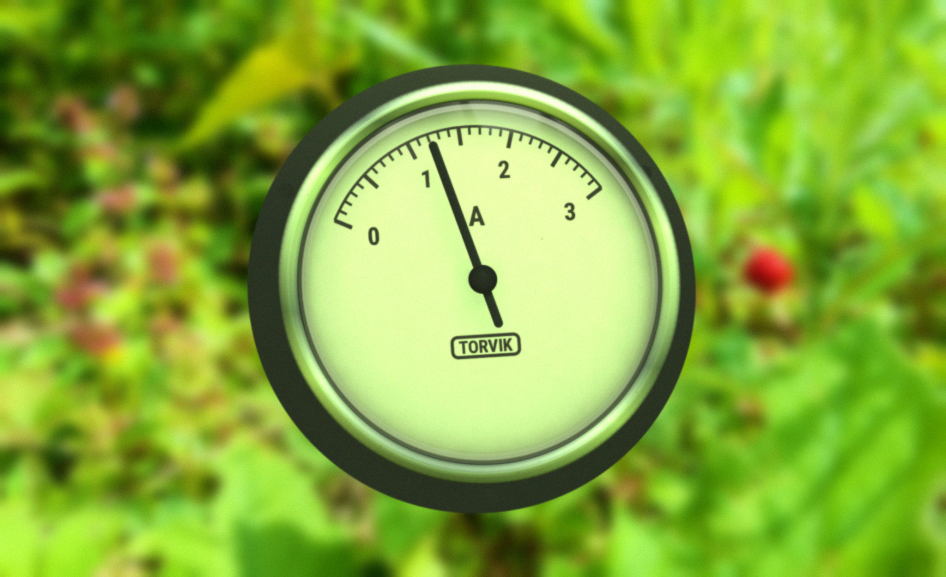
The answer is 1.2 A
